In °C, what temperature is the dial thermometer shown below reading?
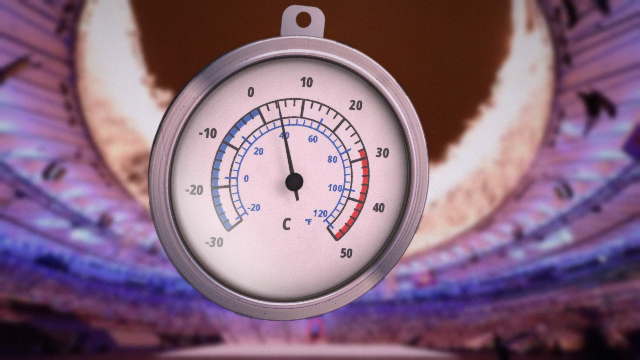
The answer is 4 °C
